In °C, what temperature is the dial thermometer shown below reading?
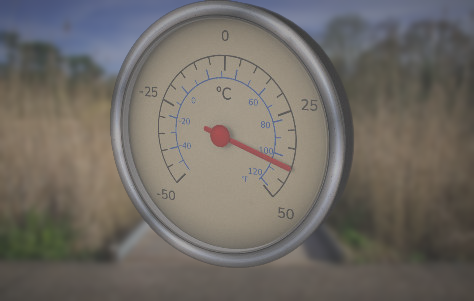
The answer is 40 °C
